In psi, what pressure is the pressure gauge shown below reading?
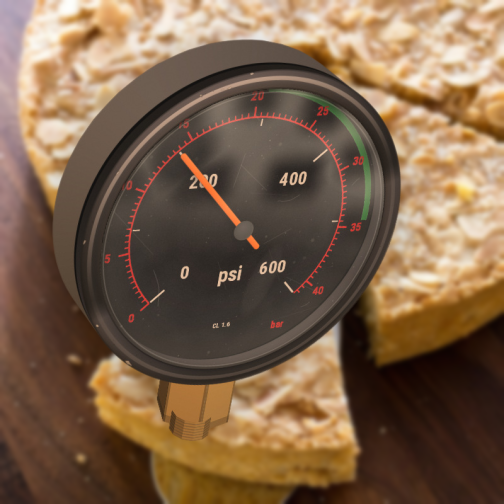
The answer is 200 psi
